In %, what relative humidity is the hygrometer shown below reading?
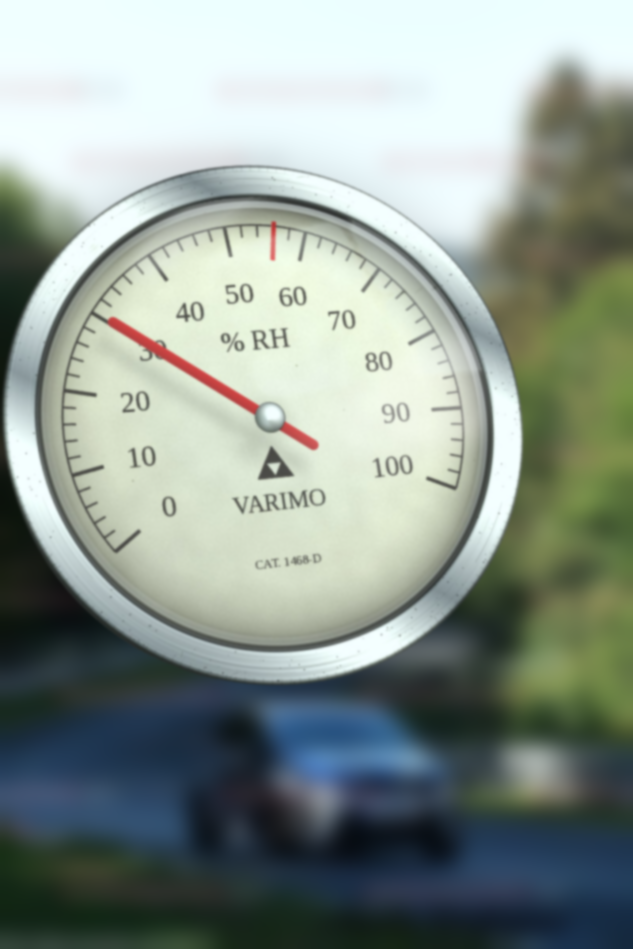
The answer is 30 %
